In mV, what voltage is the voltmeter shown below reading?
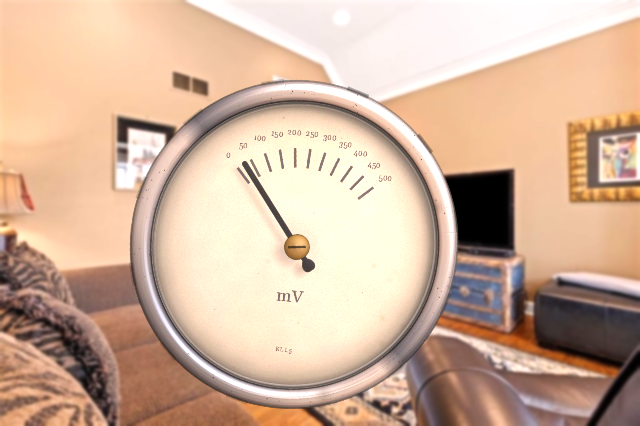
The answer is 25 mV
